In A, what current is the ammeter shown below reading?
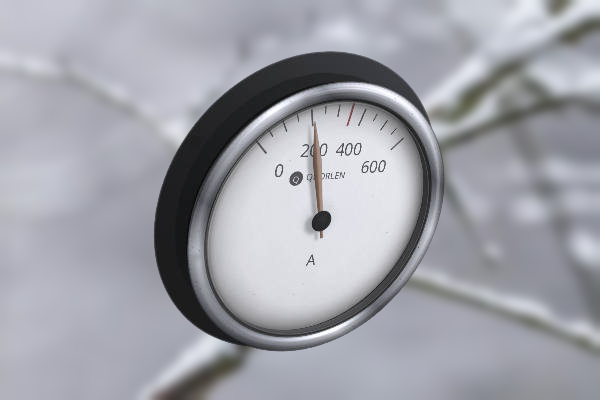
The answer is 200 A
